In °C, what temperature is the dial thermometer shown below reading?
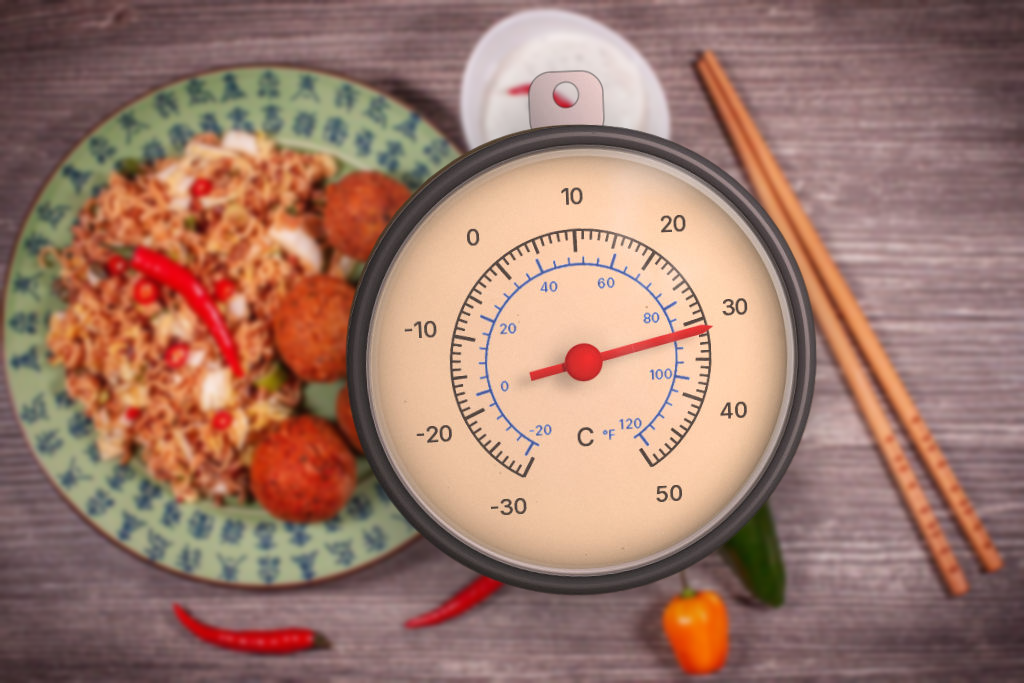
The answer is 31 °C
